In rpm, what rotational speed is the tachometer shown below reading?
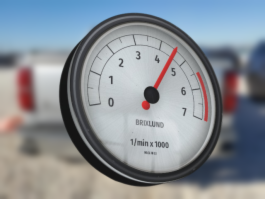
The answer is 4500 rpm
